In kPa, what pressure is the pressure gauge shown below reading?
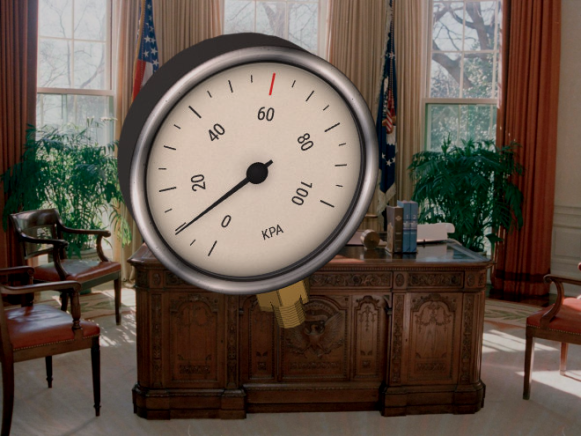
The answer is 10 kPa
